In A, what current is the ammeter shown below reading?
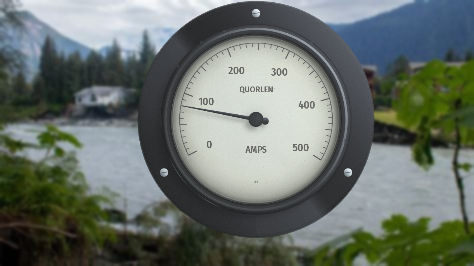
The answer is 80 A
